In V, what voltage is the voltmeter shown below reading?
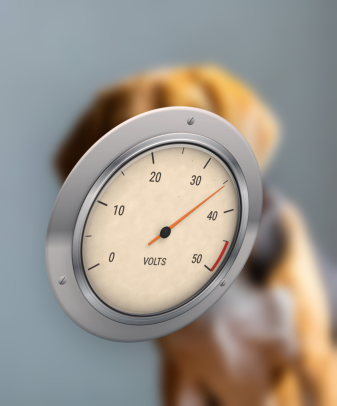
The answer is 35 V
